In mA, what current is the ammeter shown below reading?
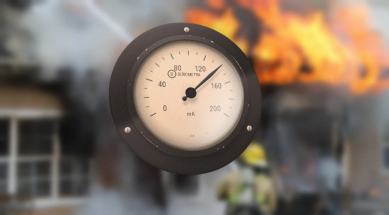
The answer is 140 mA
